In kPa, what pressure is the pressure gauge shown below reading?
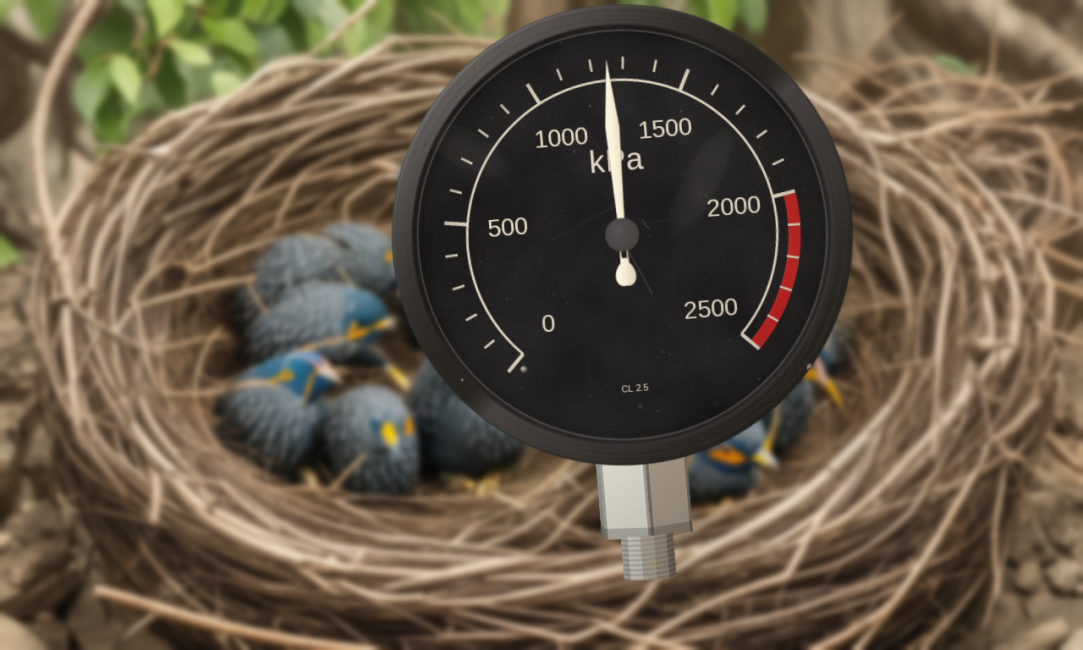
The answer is 1250 kPa
